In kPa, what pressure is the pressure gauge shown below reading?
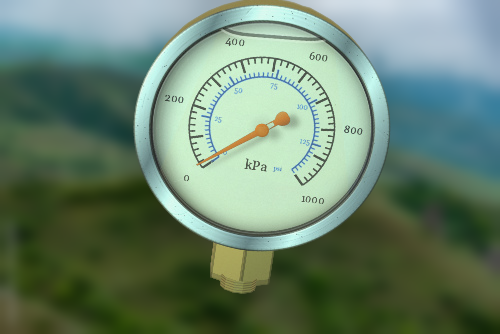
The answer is 20 kPa
